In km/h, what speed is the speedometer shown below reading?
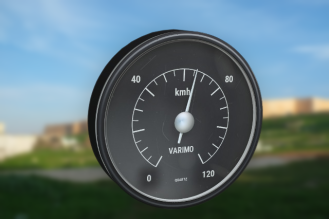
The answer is 65 km/h
